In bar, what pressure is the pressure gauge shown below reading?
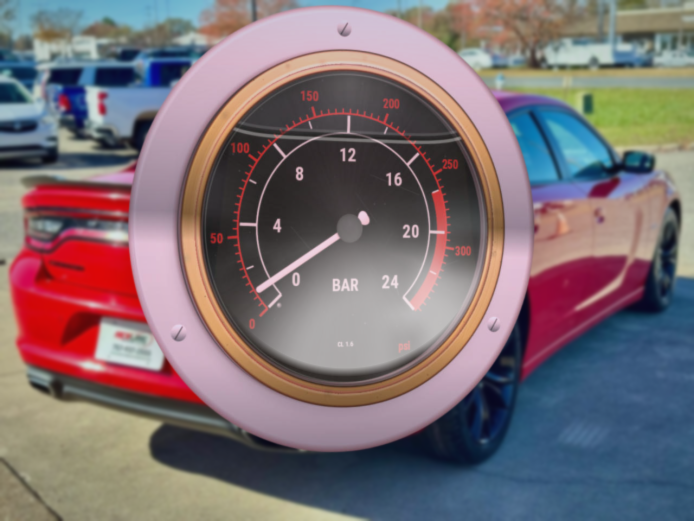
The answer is 1 bar
